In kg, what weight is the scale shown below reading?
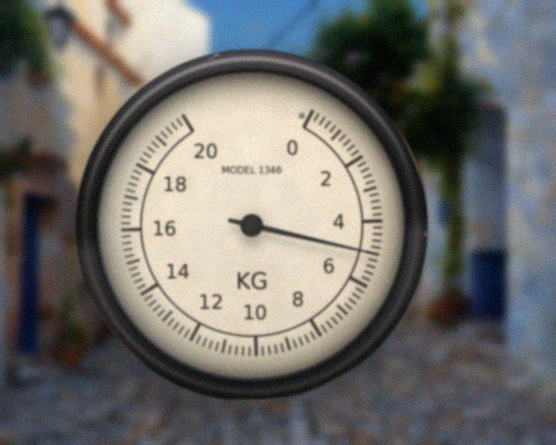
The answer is 5 kg
